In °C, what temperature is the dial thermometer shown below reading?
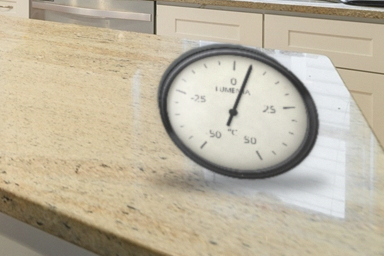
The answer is 5 °C
